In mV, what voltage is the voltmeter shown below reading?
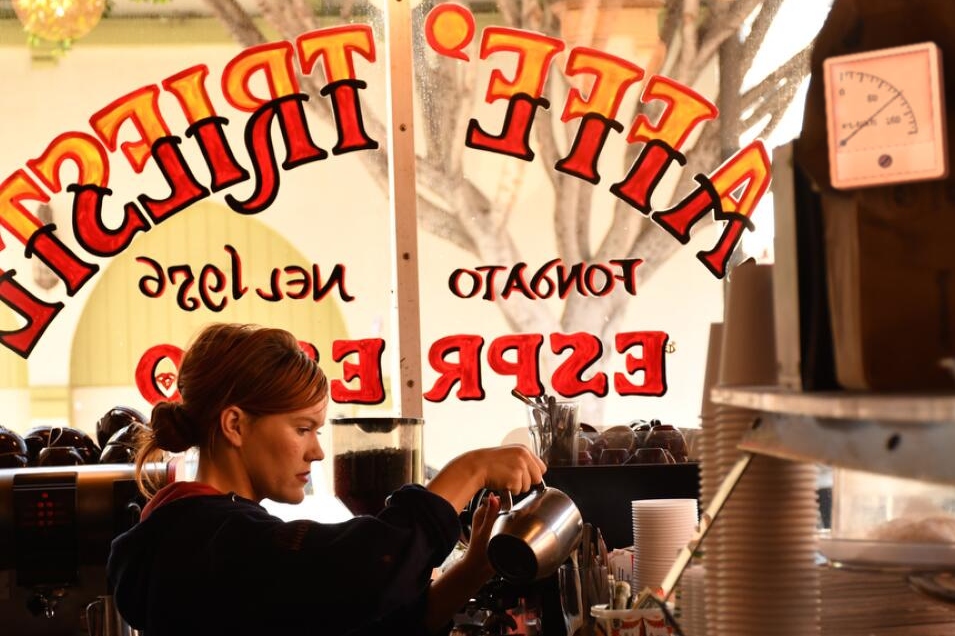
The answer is 120 mV
